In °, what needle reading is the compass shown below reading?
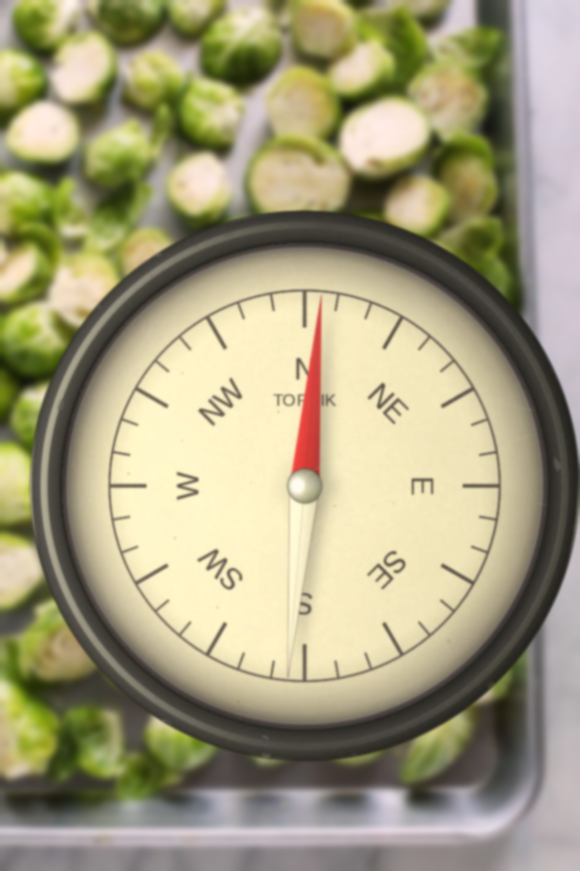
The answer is 5 °
